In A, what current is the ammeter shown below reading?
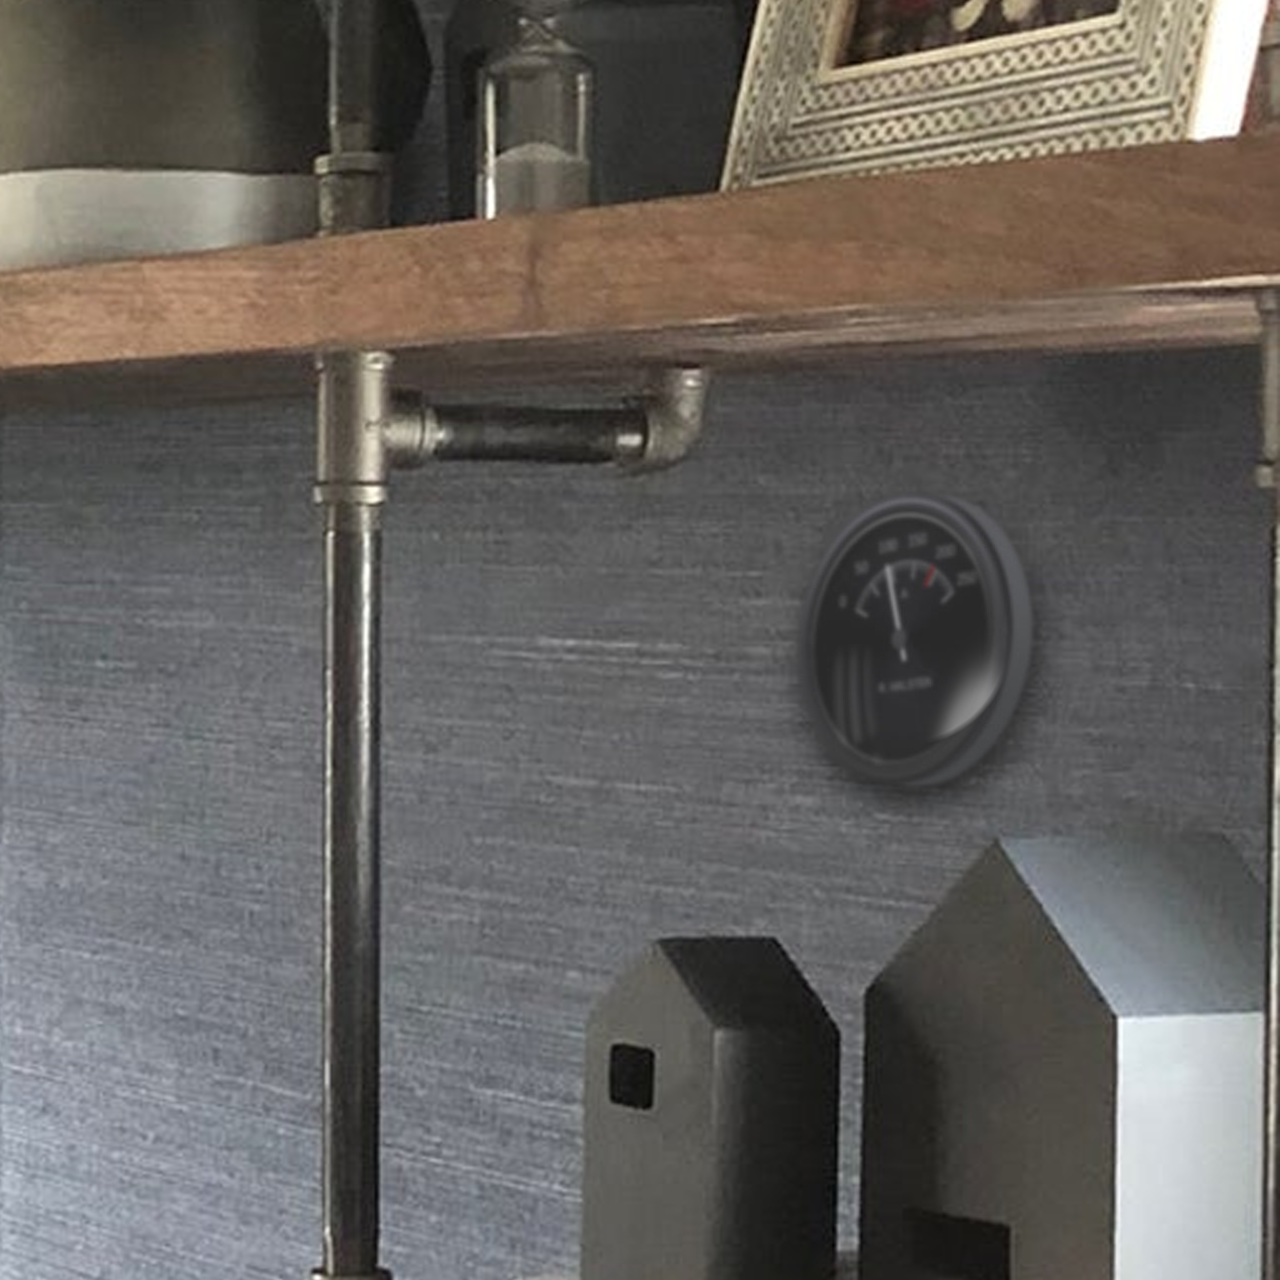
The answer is 100 A
